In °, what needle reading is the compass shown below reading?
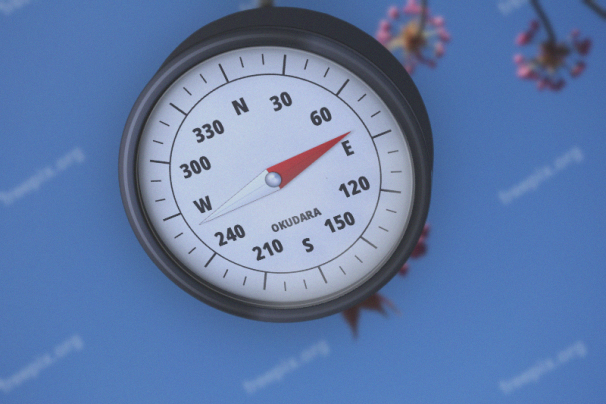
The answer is 80 °
